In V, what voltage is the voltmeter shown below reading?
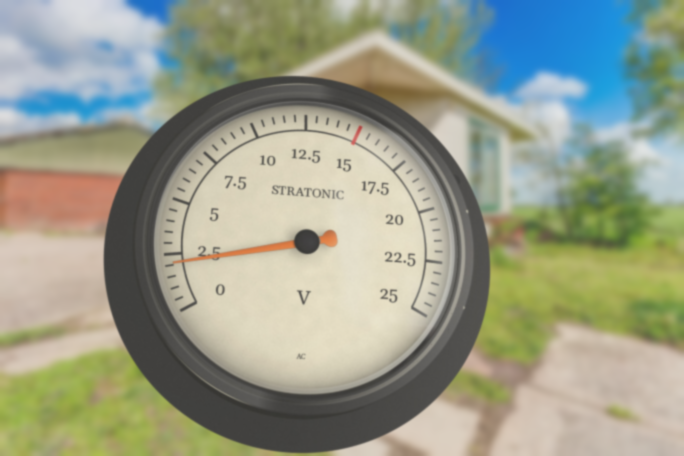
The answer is 2 V
